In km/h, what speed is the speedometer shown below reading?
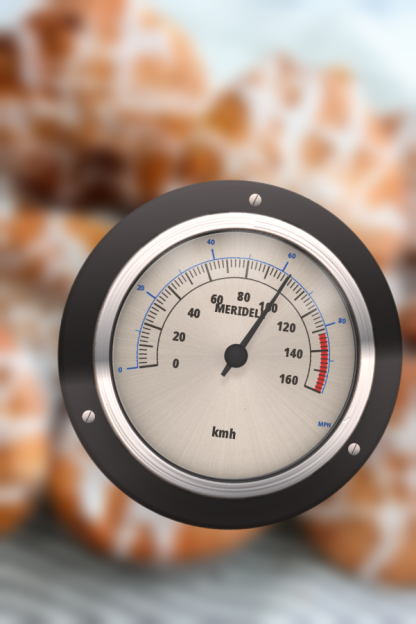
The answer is 100 km/h
